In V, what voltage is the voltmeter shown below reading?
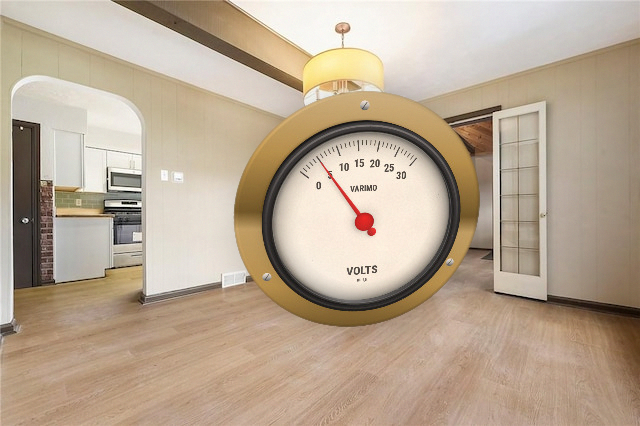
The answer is 5 V
